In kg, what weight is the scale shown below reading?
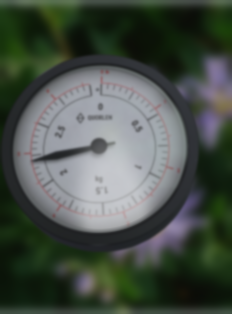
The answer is 2.2 kg
